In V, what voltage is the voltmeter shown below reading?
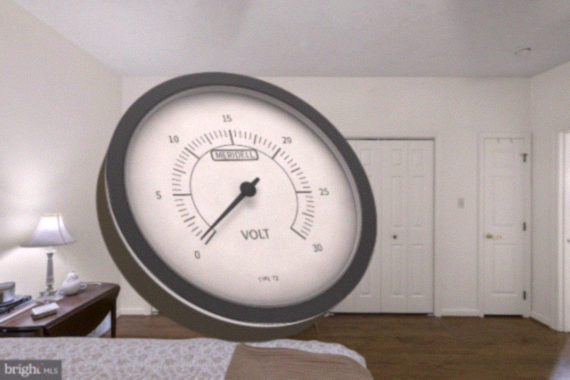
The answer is 0.5 V
